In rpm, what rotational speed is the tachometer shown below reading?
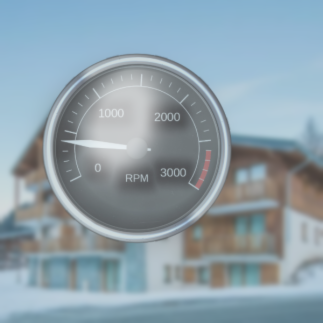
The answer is 400 rpm
